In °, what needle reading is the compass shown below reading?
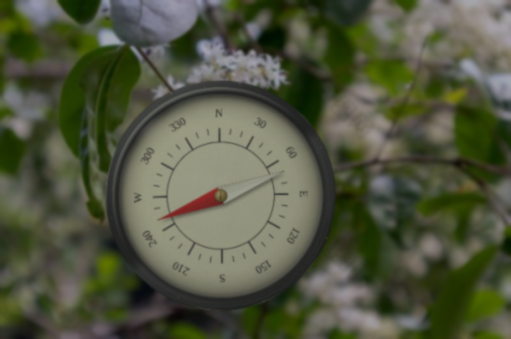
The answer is 250 °
